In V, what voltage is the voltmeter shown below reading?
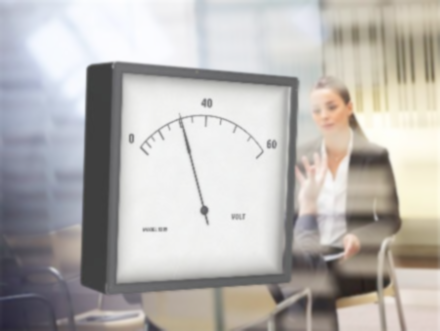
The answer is 30 V
